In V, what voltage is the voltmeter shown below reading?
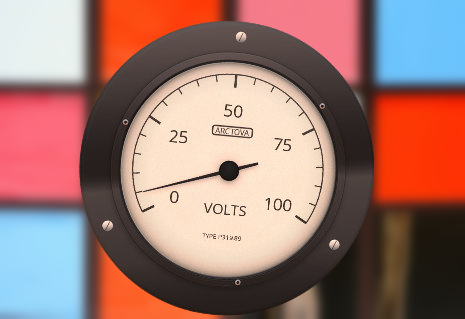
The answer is 5 V
